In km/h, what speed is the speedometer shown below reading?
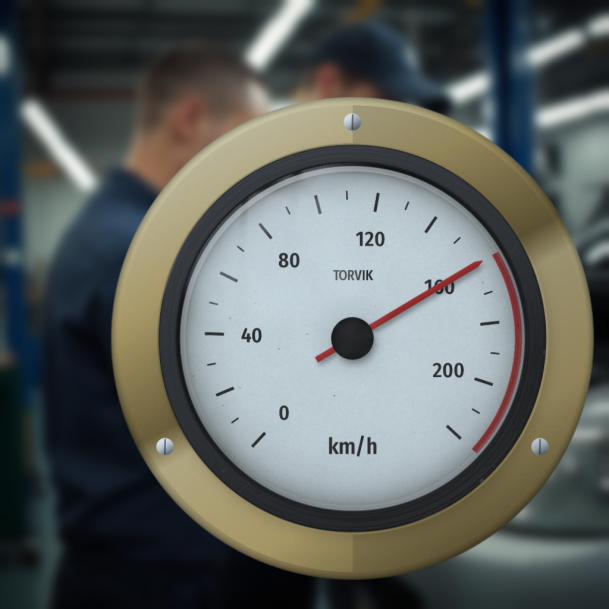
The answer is 160 km/h
